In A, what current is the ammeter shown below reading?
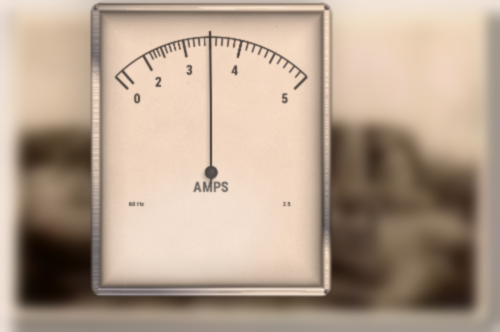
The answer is 3.5 A
